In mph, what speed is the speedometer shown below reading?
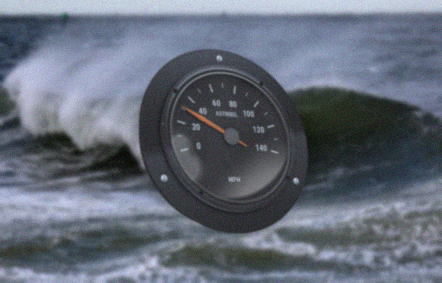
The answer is 30 mph
